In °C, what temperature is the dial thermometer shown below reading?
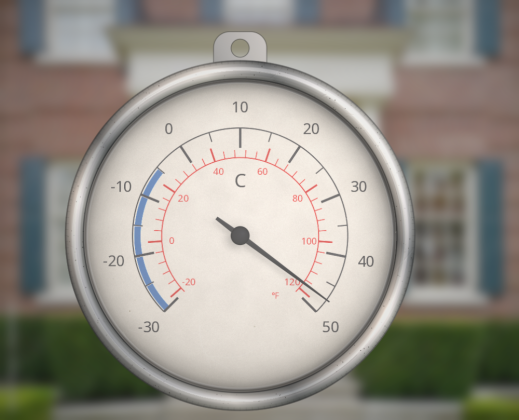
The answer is 47.5 °C
